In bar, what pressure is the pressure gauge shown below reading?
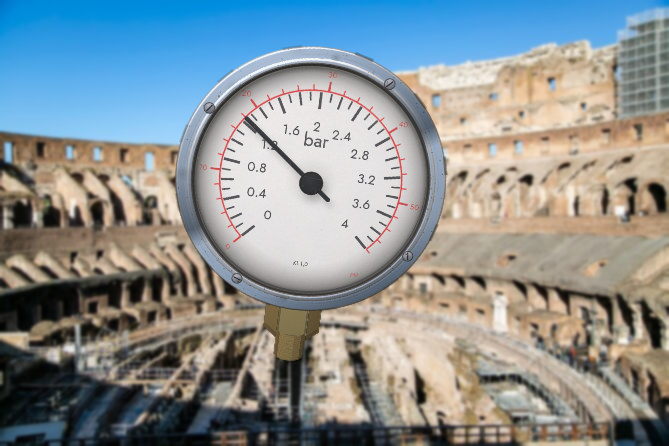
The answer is 1.25 bar
